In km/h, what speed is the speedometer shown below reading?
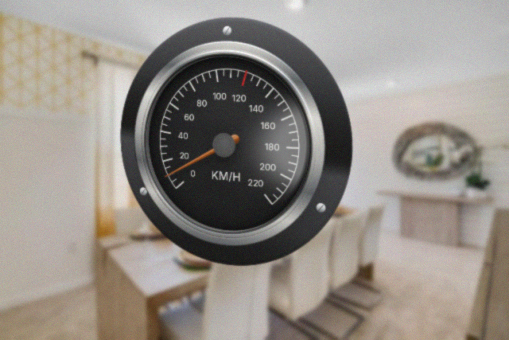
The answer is 10 km/h
